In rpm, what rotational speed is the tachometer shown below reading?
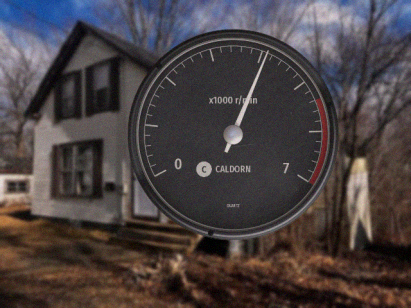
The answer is 4100 rpm
